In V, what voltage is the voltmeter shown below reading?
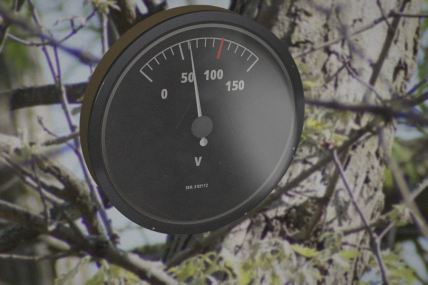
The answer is 60 V
